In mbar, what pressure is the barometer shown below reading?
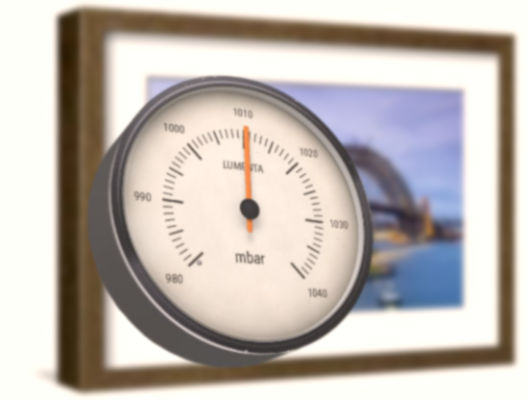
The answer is 1010 mbar
